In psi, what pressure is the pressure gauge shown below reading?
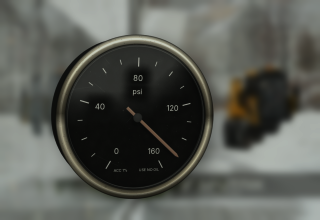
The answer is 150 psi
